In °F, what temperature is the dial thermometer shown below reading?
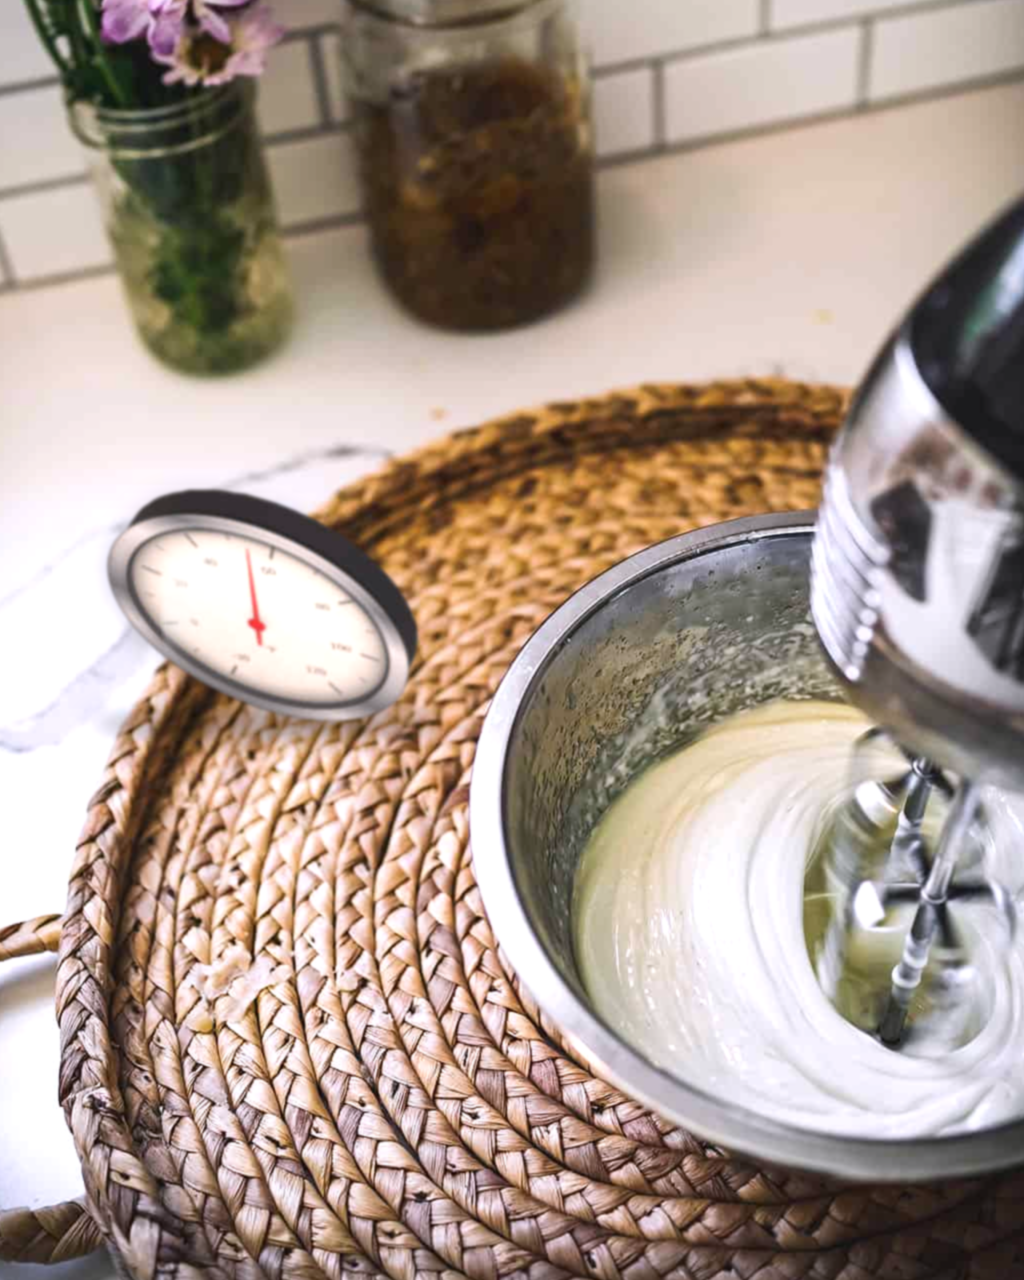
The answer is 55 °F
